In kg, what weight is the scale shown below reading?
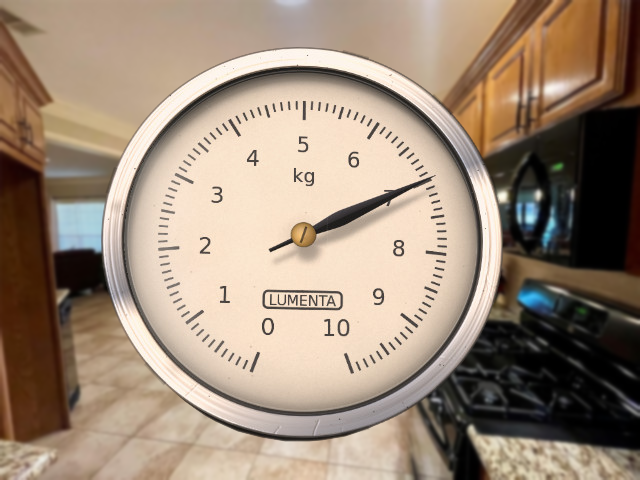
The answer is 7 kg
